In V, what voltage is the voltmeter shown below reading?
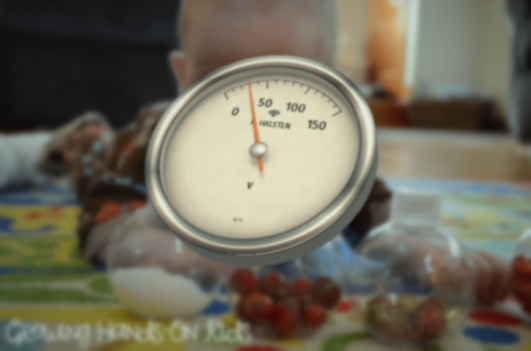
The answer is 30 V
